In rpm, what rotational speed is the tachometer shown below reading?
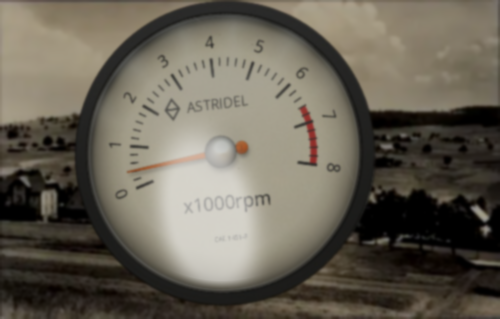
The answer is 400 rpm
